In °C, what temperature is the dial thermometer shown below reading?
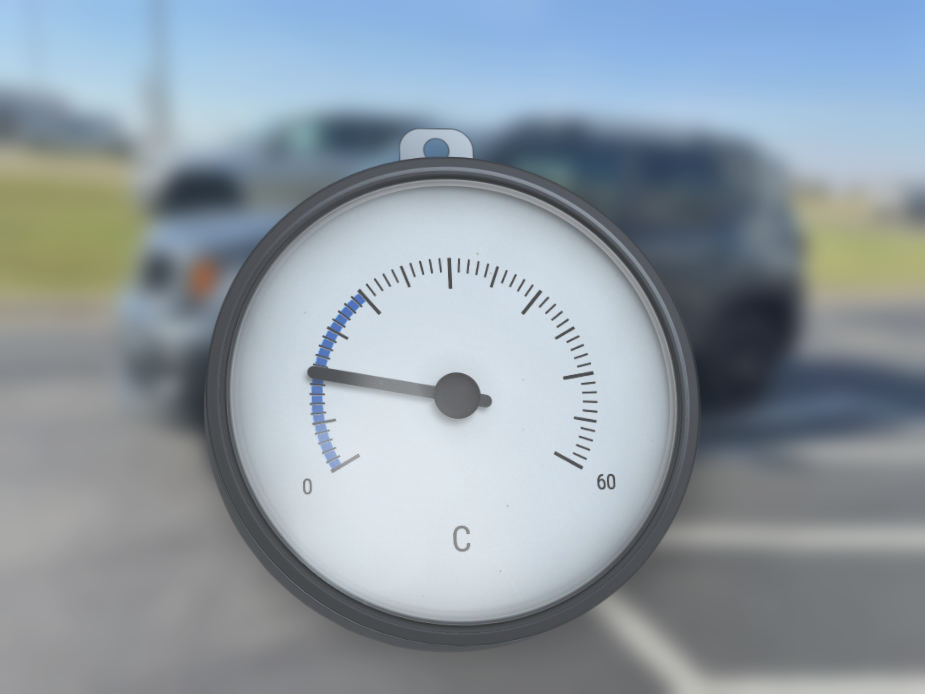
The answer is 10 °C
